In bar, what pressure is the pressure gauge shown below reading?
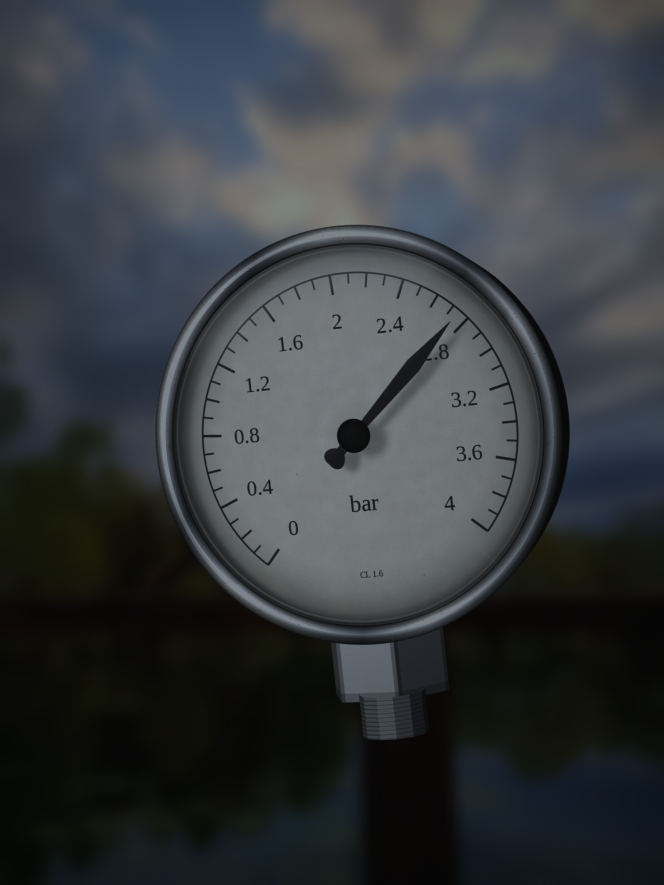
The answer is 2.75 bar
